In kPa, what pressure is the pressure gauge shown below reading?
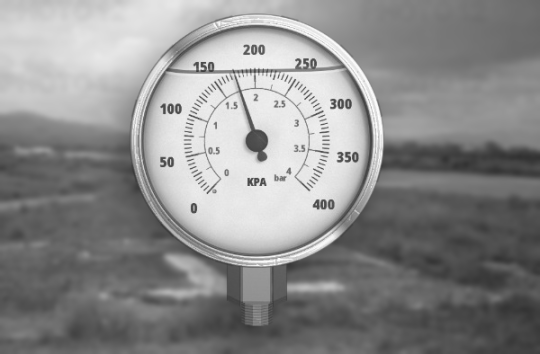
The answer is 175 kPa
